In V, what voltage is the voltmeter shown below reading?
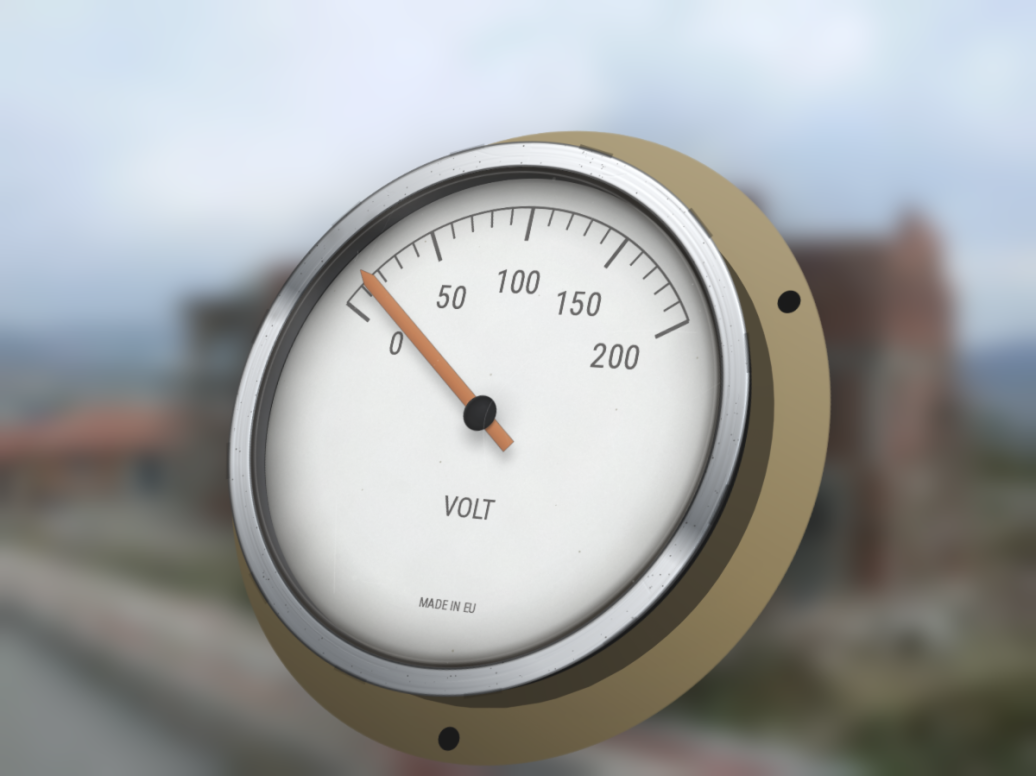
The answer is 15 V
